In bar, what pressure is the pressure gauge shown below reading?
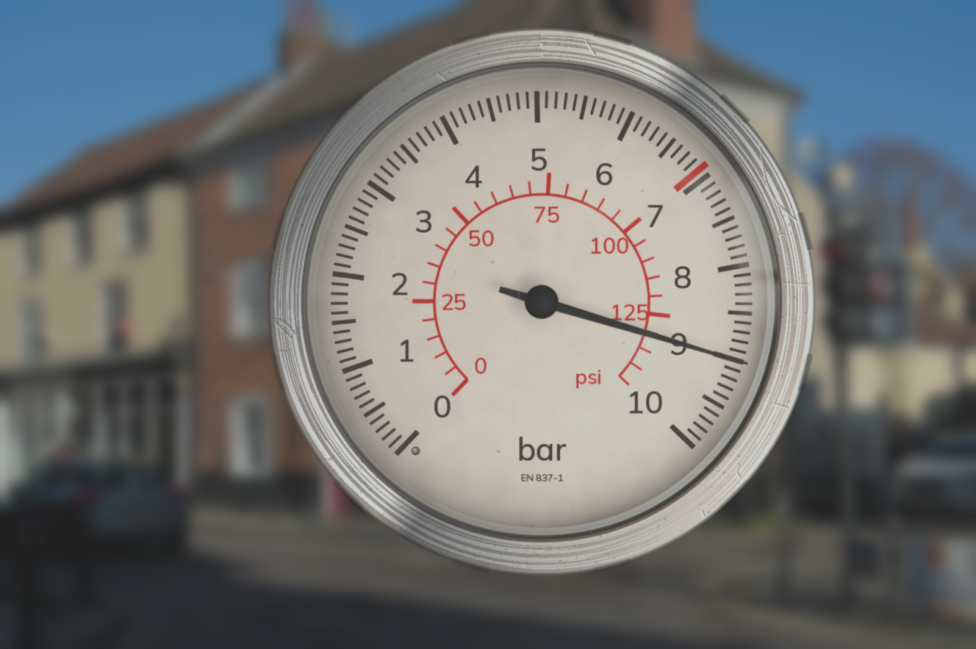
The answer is 9 bar
